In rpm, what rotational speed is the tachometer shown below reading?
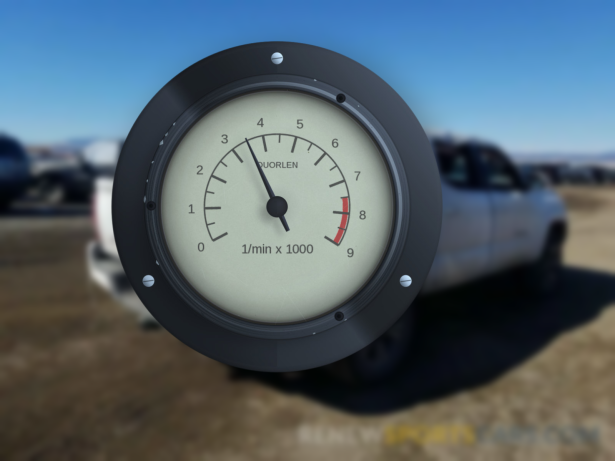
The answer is 3500 rpm
